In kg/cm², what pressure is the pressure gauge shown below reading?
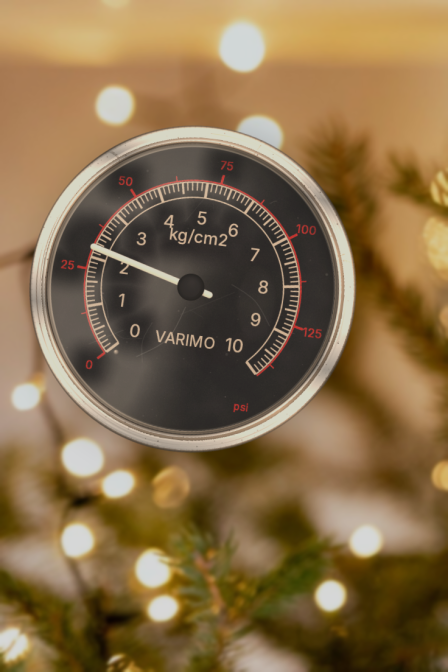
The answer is 2.2 kg/cm²
